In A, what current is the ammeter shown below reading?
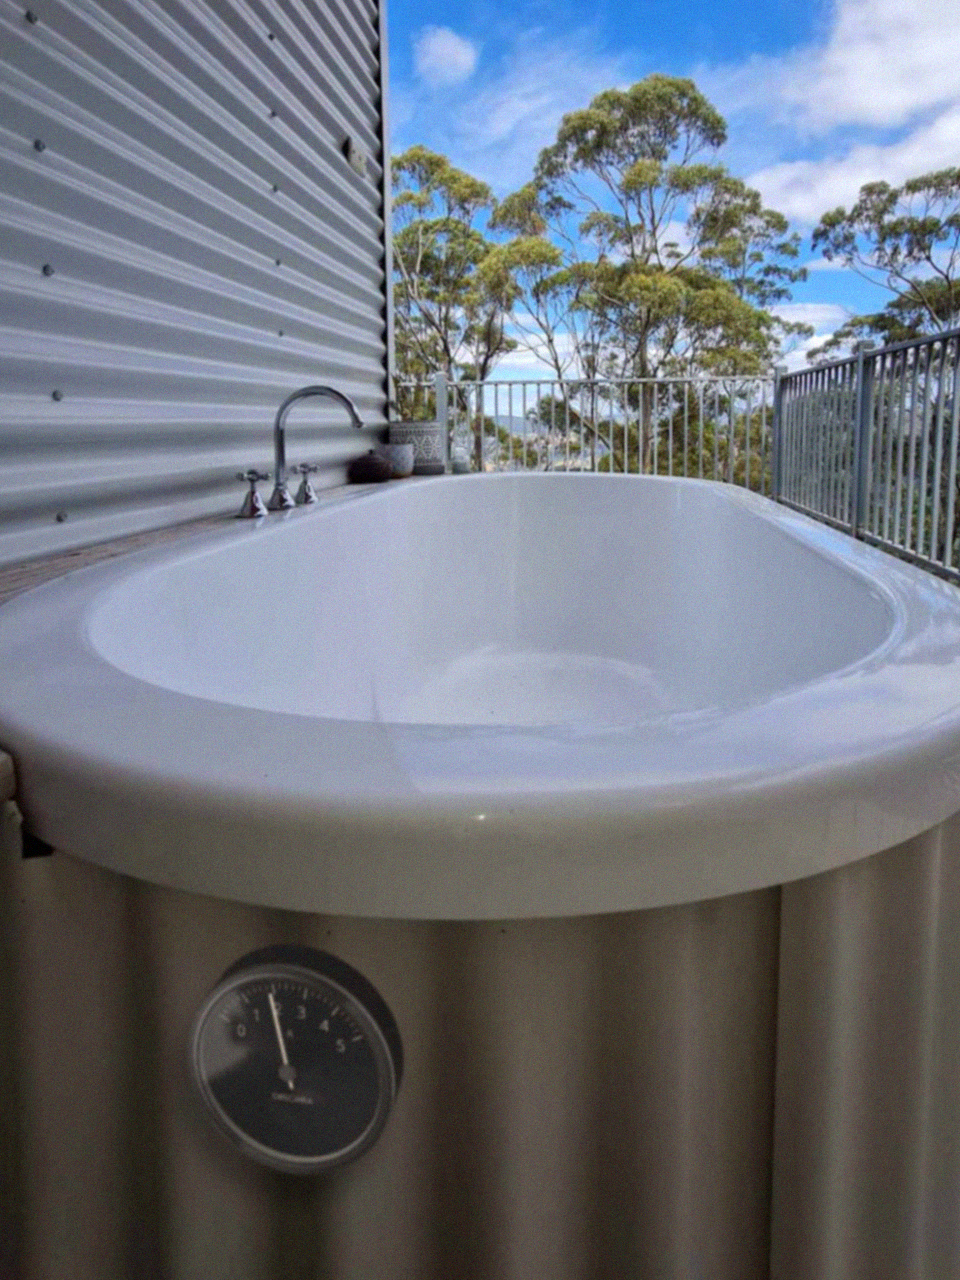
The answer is 2 A
